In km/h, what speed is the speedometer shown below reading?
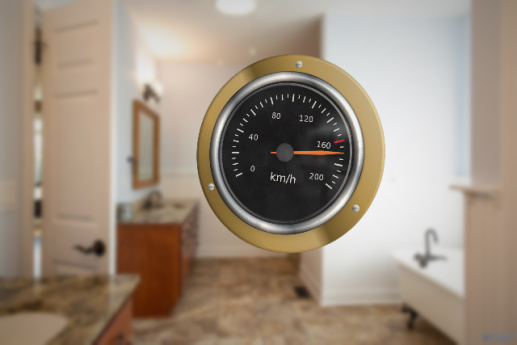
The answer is 170 km/h
